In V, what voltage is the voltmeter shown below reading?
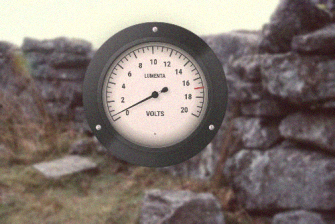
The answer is 0.5 V
